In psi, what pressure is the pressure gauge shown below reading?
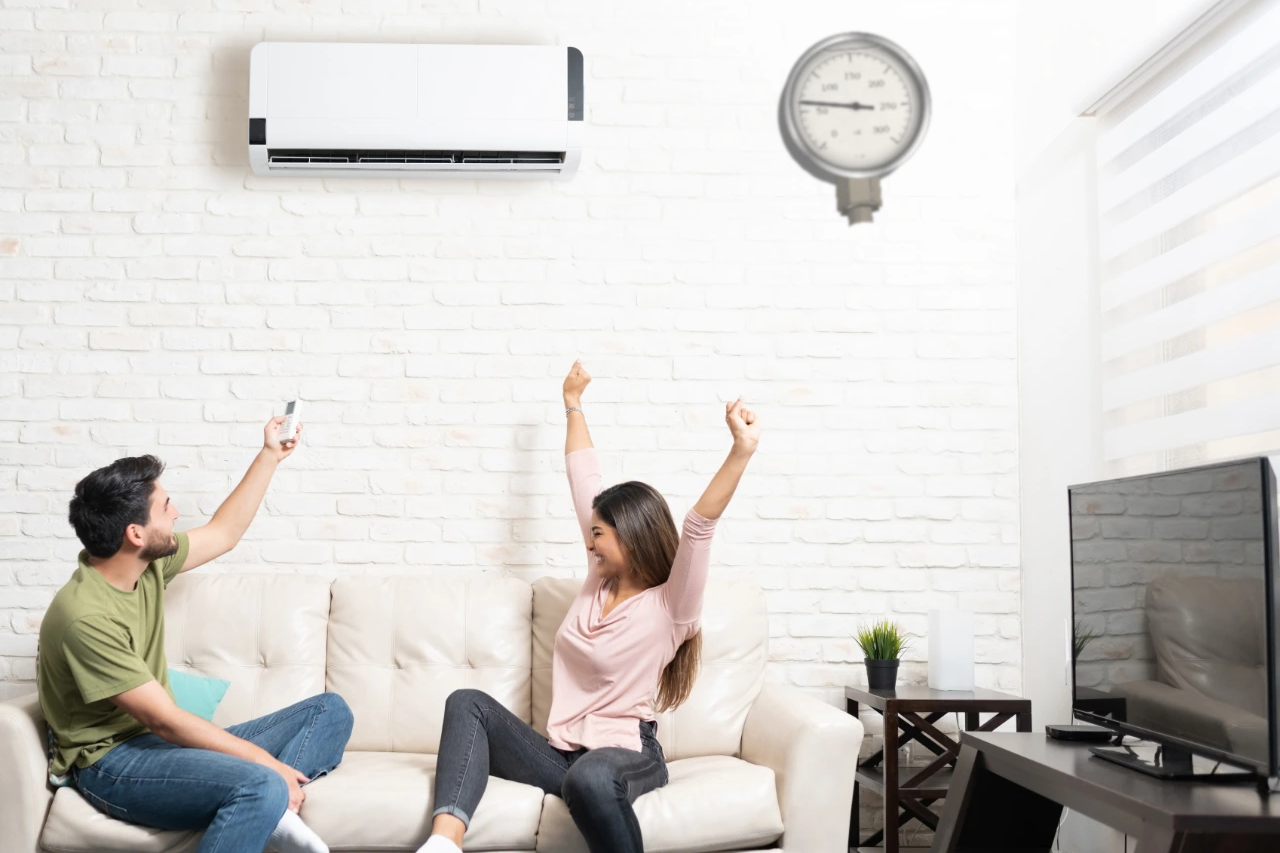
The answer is 60 psi
